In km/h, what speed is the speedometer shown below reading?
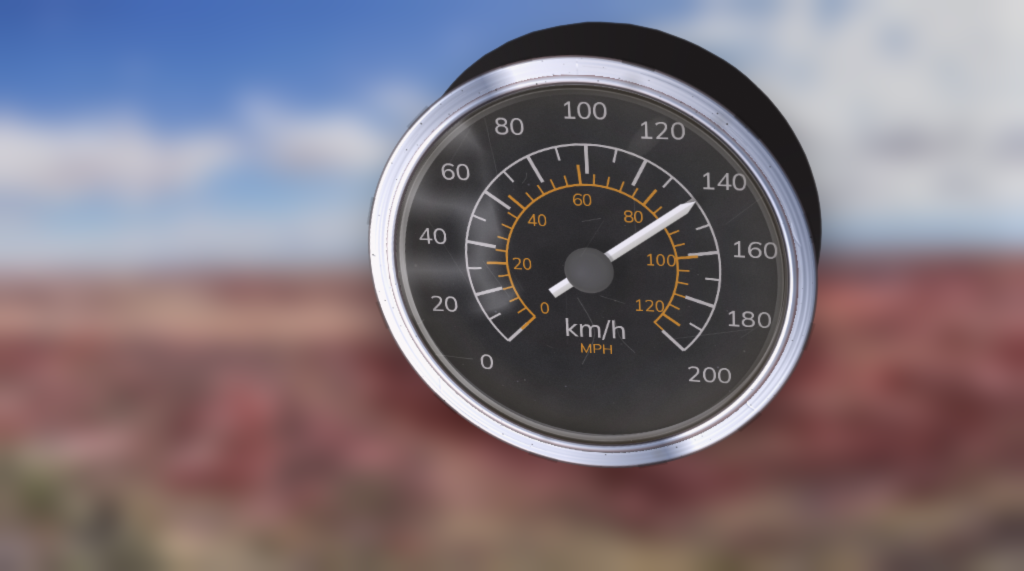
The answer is 140 km/h
